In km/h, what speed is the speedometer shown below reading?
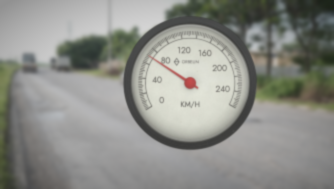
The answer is 70 km/h
